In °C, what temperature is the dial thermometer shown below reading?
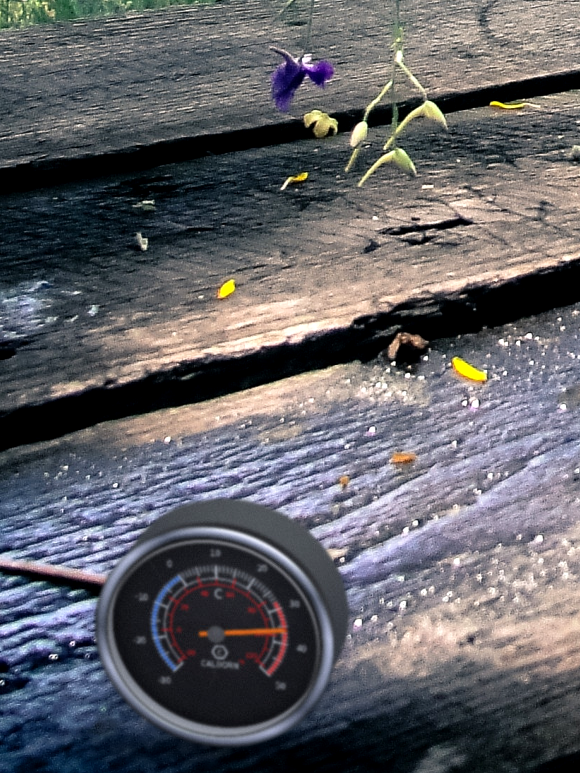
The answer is 35 °C
